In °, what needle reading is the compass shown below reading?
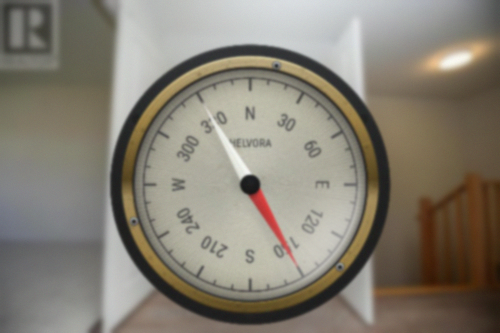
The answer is 150 °
